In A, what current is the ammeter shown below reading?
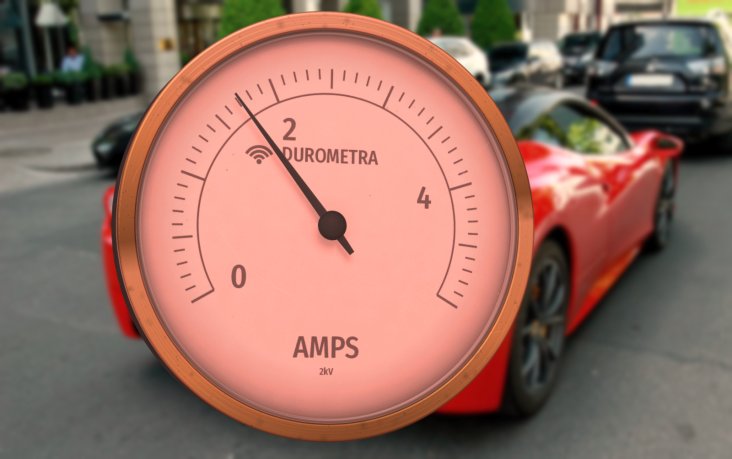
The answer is 1.7 A
